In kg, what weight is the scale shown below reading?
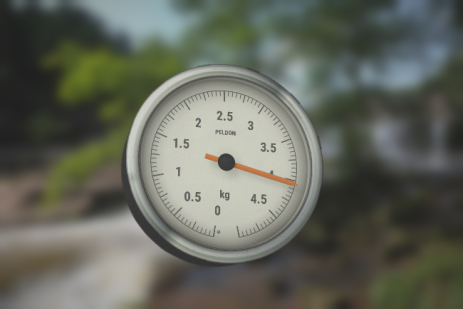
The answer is 4.05 kg
